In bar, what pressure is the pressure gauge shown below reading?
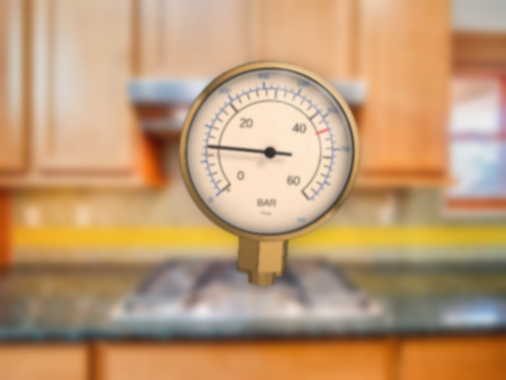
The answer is 10 bar
